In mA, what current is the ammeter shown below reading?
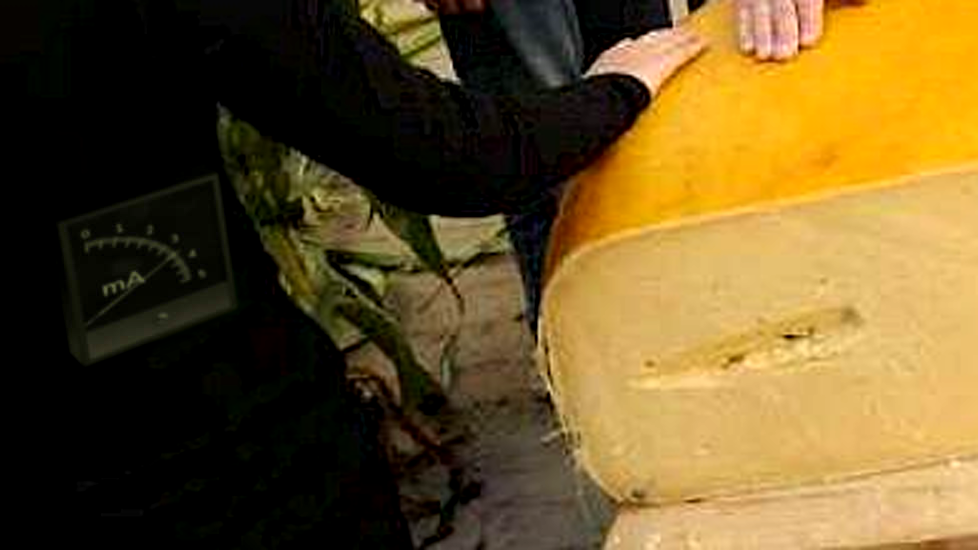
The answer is 3.5 mA
